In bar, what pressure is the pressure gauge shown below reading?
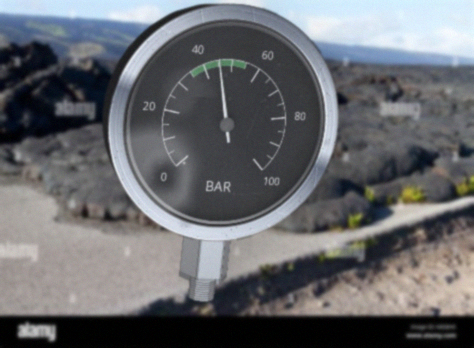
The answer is 45 bar
